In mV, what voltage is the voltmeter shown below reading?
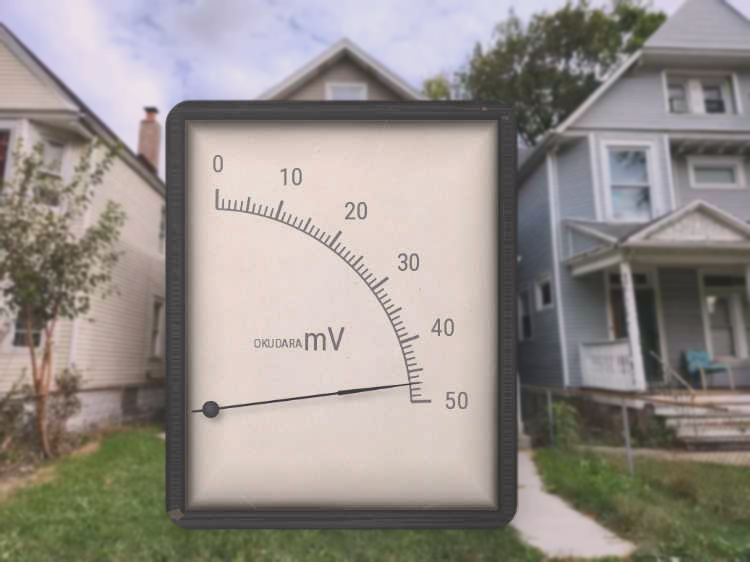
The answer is 47 mV
